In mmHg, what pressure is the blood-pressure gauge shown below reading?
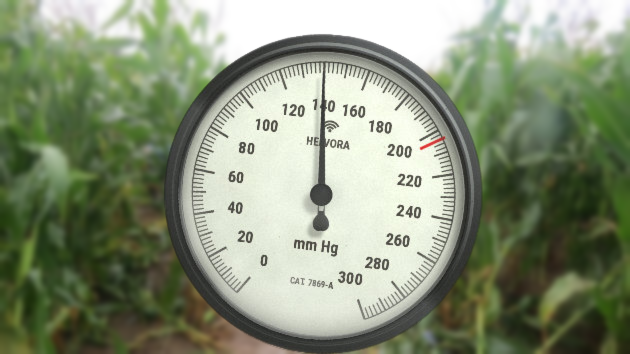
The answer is 140 mmHg
